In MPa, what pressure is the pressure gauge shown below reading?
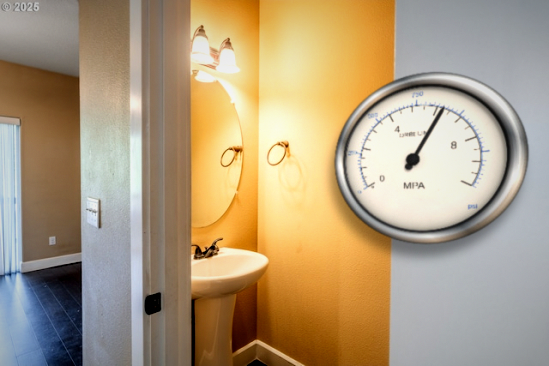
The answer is 6.25 MPa
